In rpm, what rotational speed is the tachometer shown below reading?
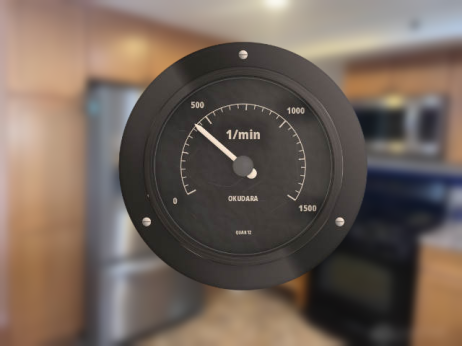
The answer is 425 rpm
